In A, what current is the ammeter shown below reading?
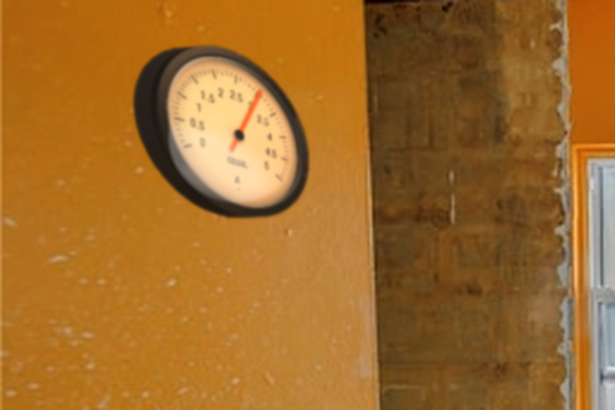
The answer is 3 A
